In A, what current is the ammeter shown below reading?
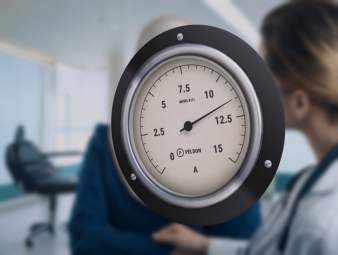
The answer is 11.5 A
